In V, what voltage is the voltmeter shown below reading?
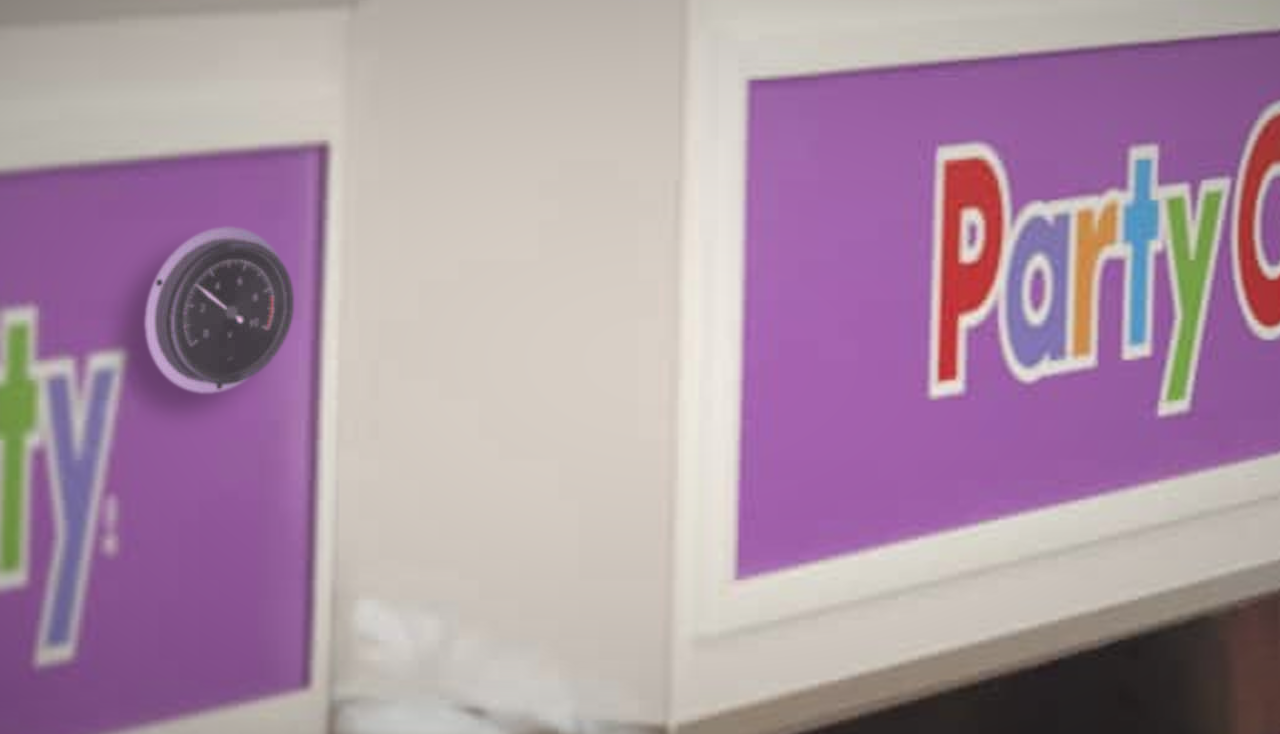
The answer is 3 V
